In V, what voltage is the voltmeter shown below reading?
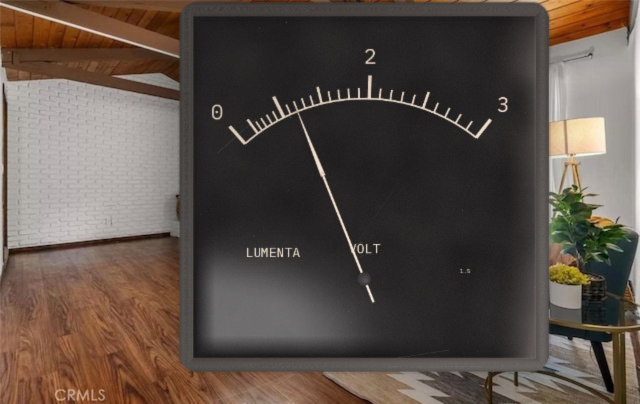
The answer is 1.2 V
